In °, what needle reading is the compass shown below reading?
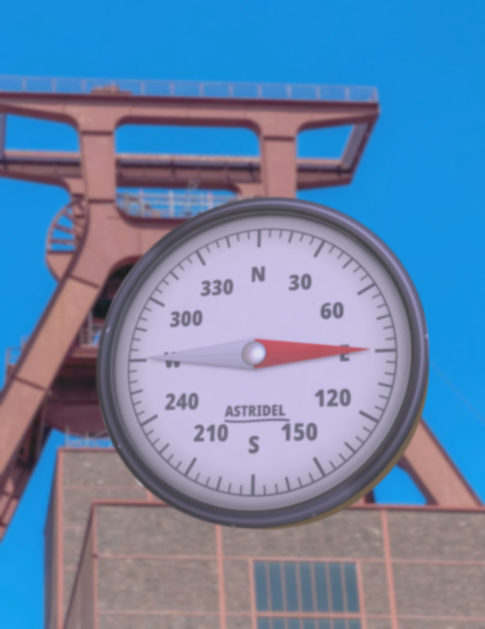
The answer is 90 °
